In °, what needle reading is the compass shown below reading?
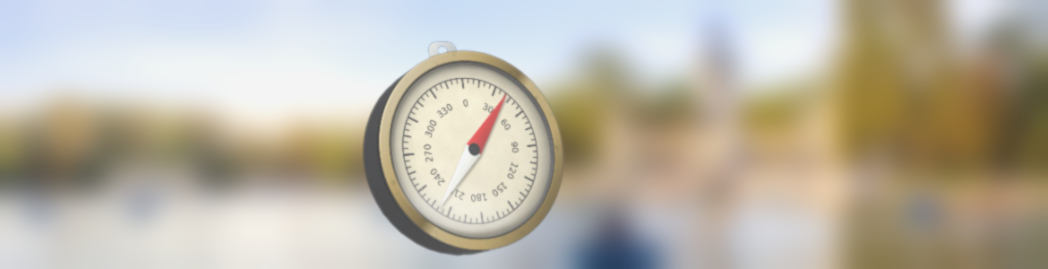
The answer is 40 °
